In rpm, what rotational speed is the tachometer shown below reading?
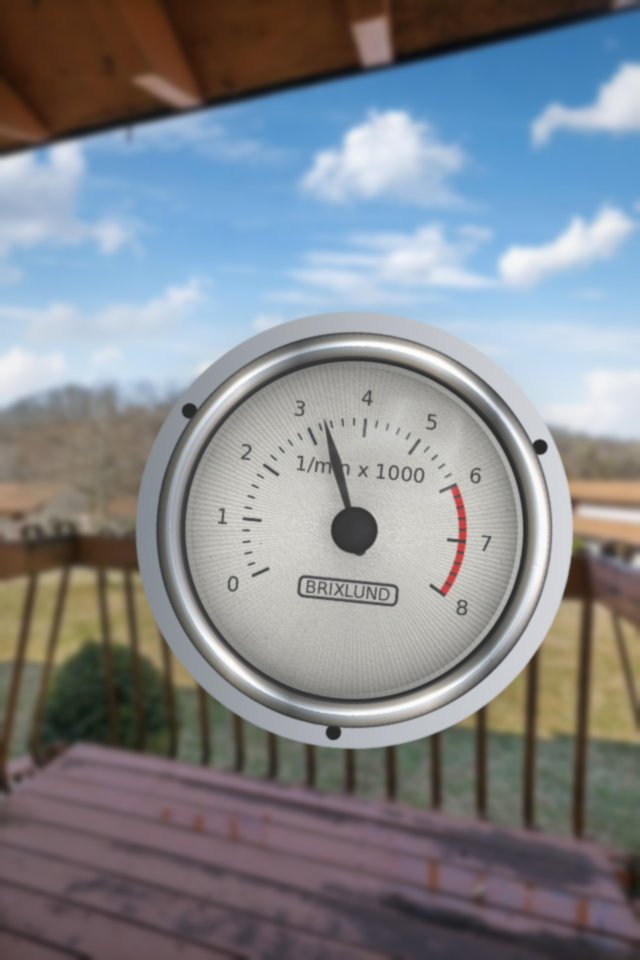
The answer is 3300 rpm
